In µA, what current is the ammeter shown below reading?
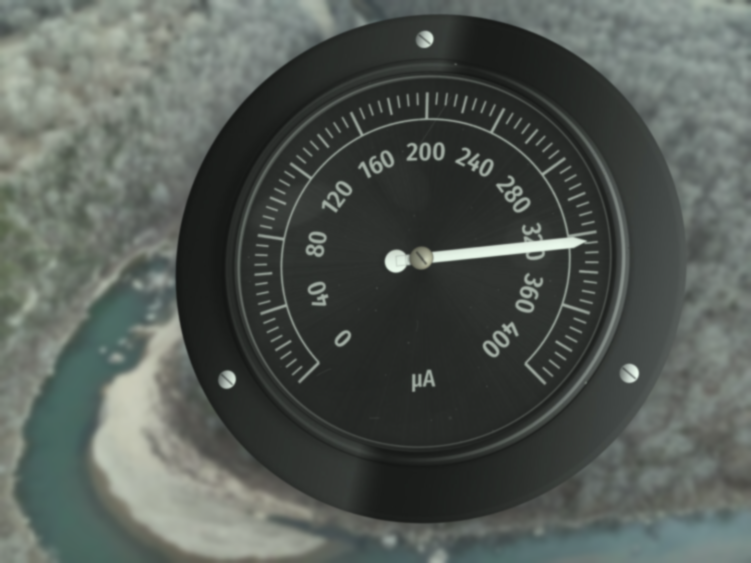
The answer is 325 µA
